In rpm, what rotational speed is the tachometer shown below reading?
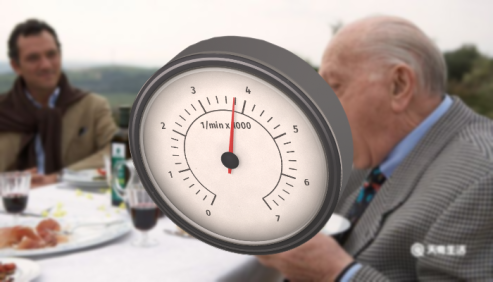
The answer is 3800 rpm
